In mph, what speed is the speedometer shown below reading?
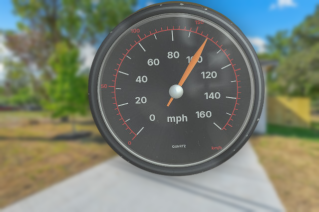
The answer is 100 mph
